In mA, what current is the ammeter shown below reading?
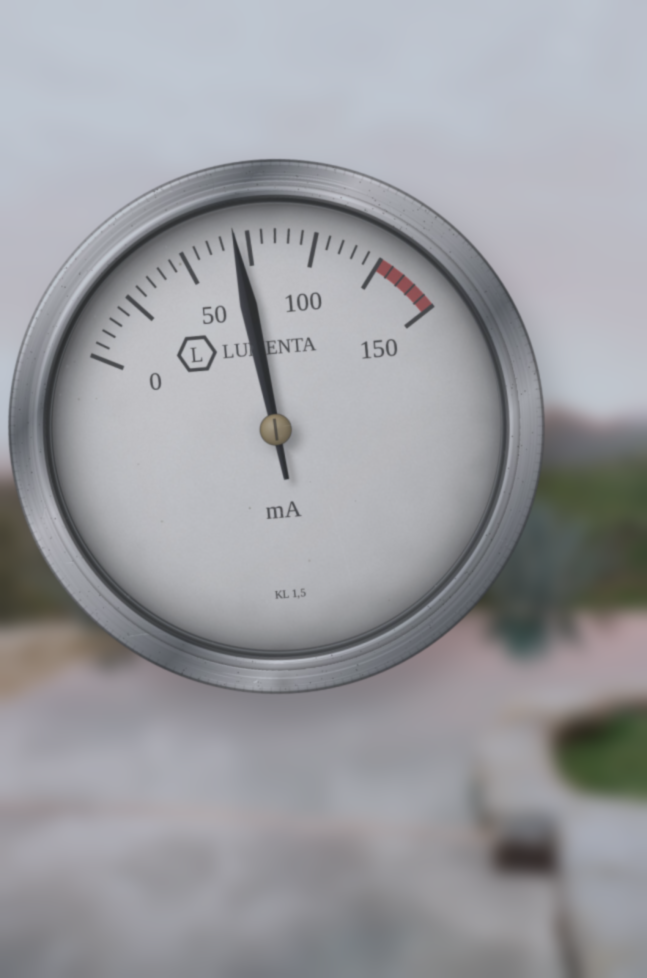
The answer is 70 mA
